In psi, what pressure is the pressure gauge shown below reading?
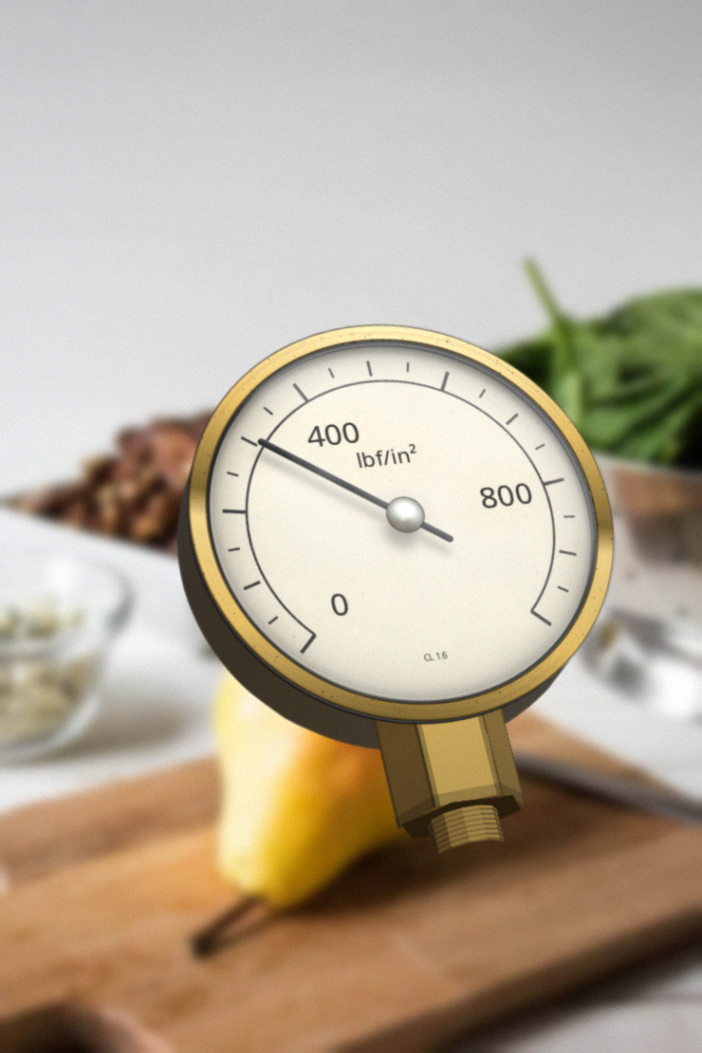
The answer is 300 psi
